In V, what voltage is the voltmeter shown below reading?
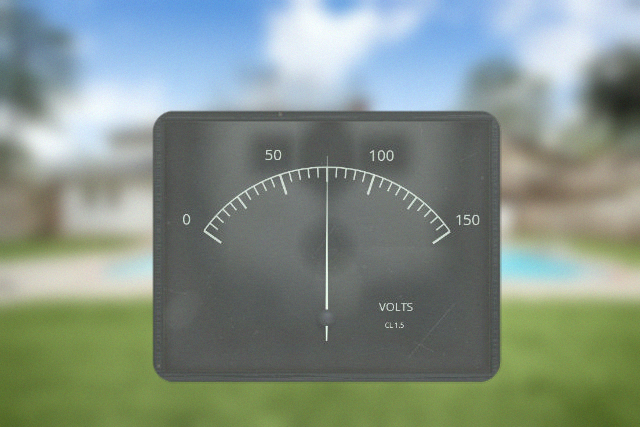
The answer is 75 V
